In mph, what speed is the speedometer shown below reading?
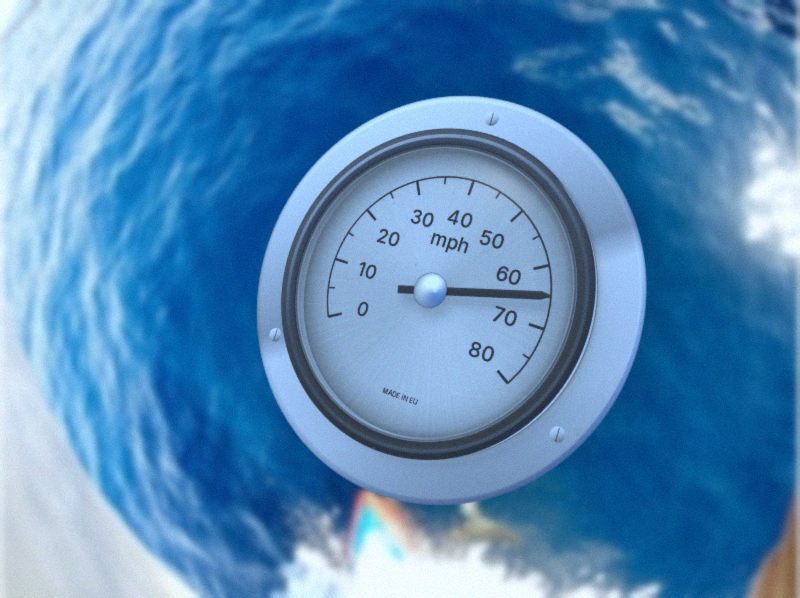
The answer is 65 mph
